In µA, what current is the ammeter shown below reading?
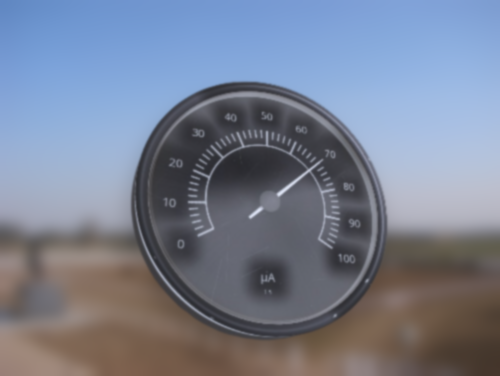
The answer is 70 µA
